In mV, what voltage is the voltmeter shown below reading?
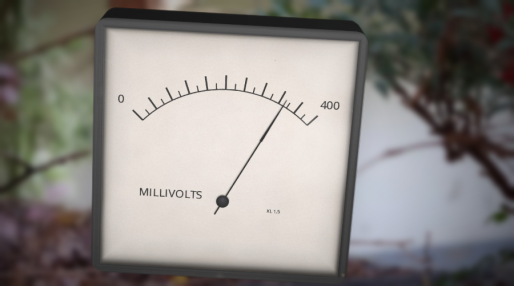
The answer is 330 mV
